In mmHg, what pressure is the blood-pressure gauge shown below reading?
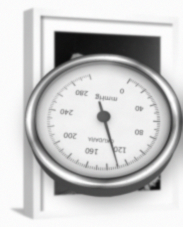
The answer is 130 mmHg
